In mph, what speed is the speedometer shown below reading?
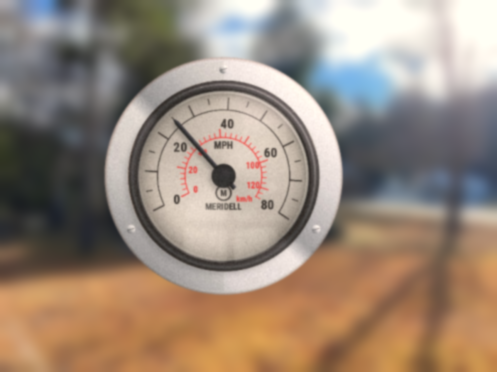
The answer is 25 mph
